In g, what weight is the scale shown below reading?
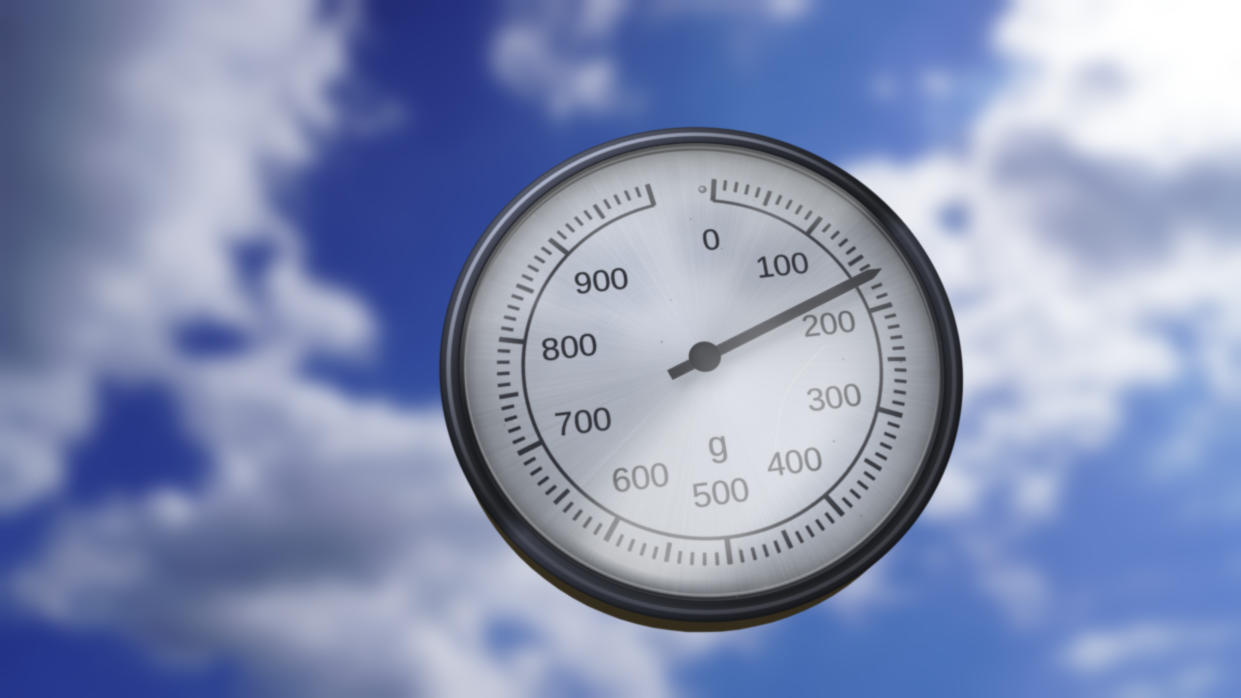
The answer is 170 g
